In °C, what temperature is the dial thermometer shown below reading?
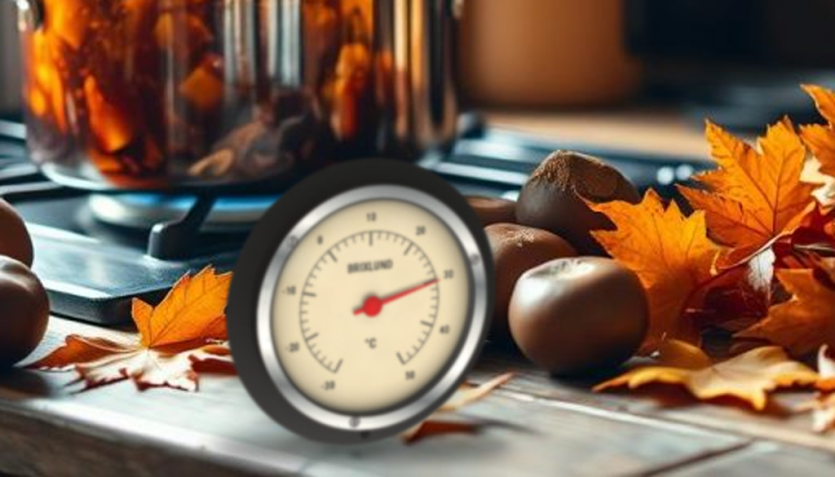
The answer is 30 °C
